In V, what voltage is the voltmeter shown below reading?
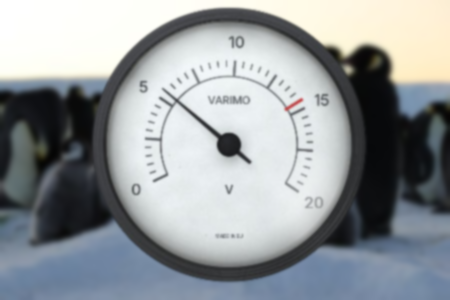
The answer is 5.5 V
